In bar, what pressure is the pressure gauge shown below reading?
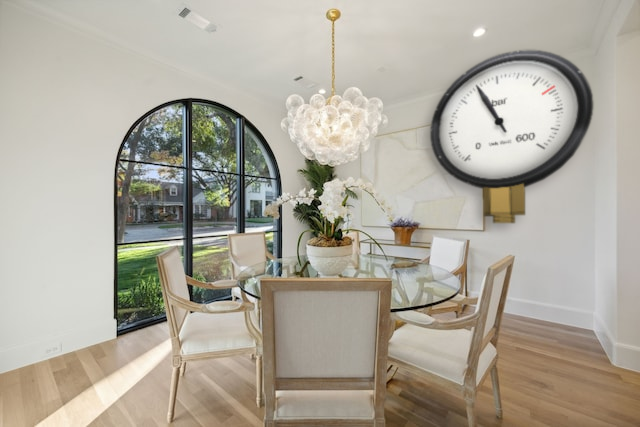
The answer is 250 bar
